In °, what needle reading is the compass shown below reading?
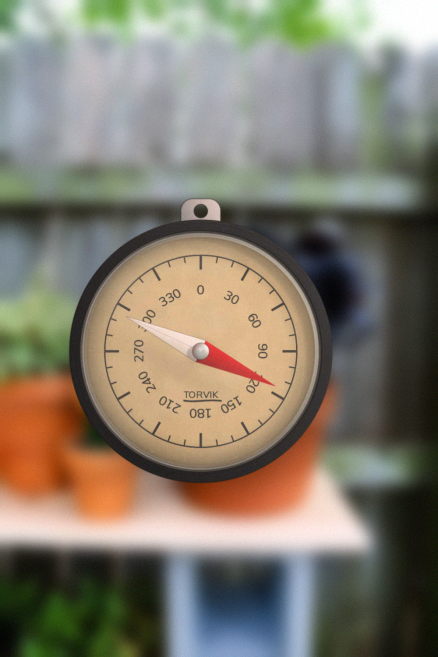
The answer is 115 °
